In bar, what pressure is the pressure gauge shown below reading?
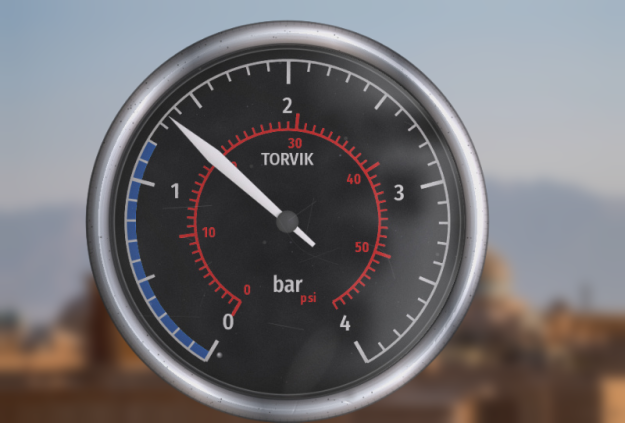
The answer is 1.35 bar
